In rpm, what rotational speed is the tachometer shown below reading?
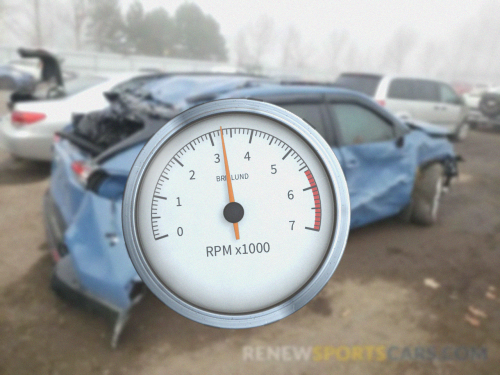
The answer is 3300 rpm
